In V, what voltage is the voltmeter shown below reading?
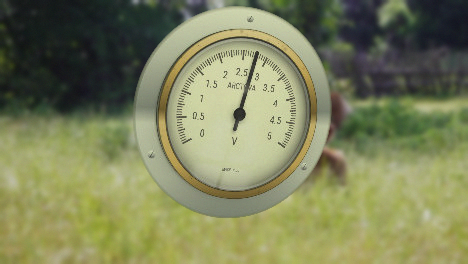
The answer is 2.75 V
